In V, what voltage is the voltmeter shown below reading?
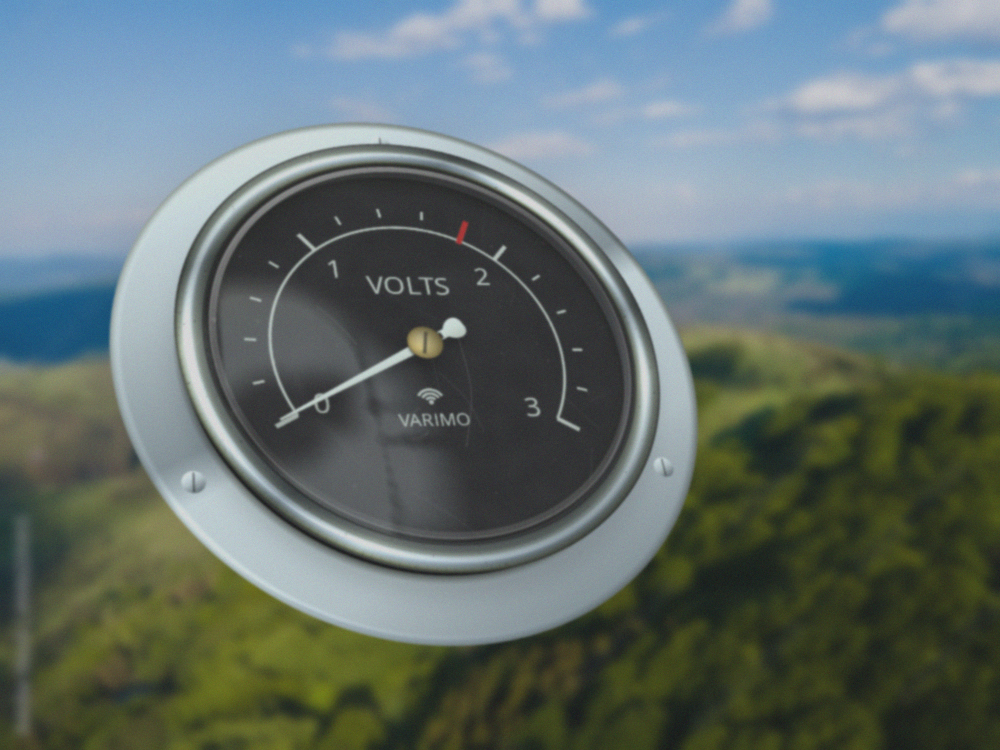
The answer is 0 V
